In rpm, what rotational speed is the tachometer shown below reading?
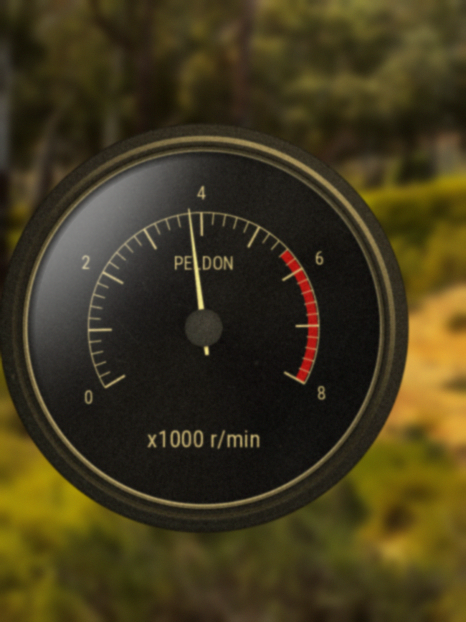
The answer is 3800 rpm
